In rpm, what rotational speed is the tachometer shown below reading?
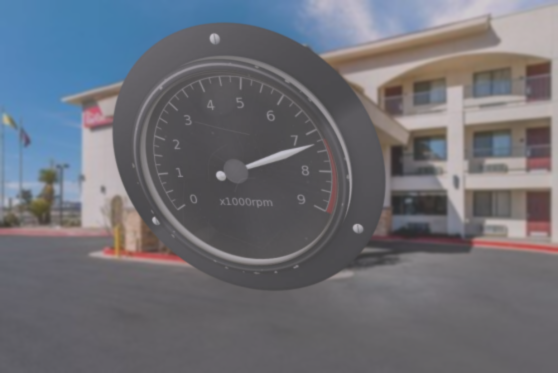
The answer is 7250 rpm
